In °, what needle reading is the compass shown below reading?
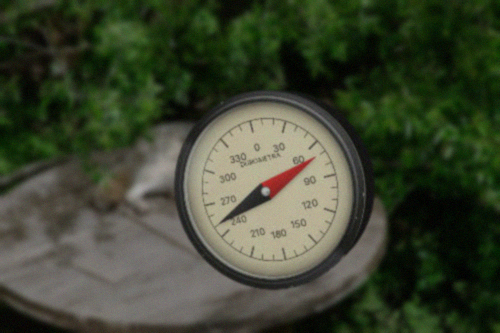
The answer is 70 °
